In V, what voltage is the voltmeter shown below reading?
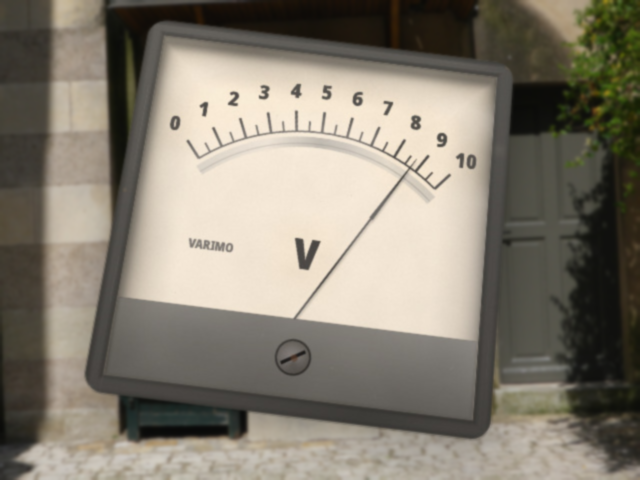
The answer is 8.75 V
